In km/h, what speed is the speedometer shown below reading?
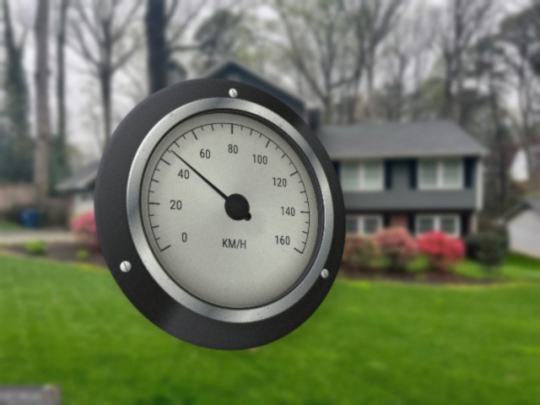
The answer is 45 km/h
